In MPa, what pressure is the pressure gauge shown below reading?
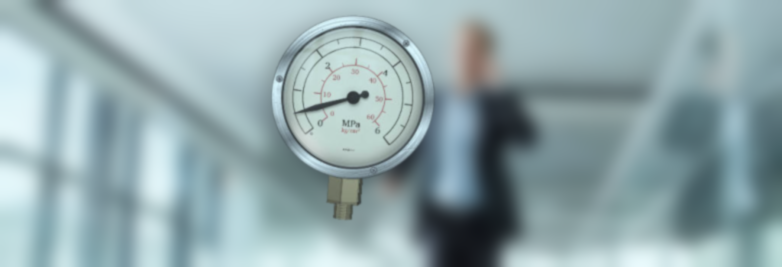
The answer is 0.5 MPa
